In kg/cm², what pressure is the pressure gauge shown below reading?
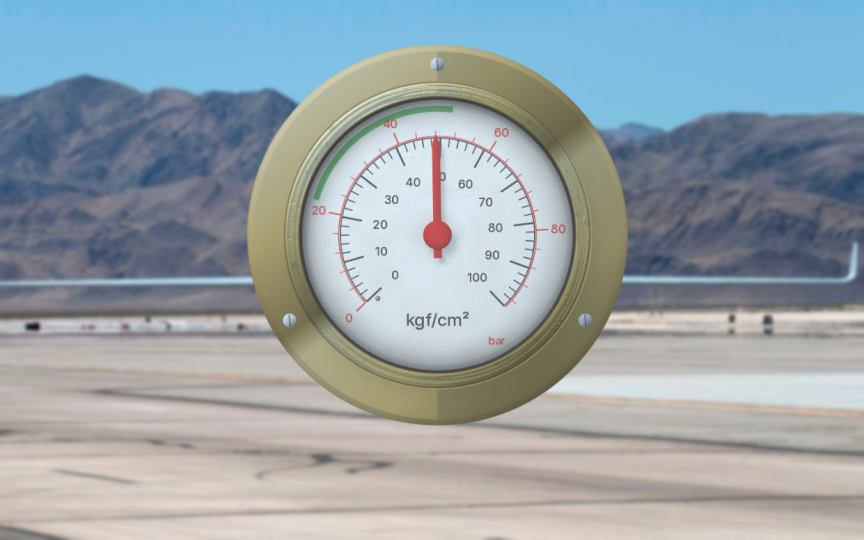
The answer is 49 kg/cm²
